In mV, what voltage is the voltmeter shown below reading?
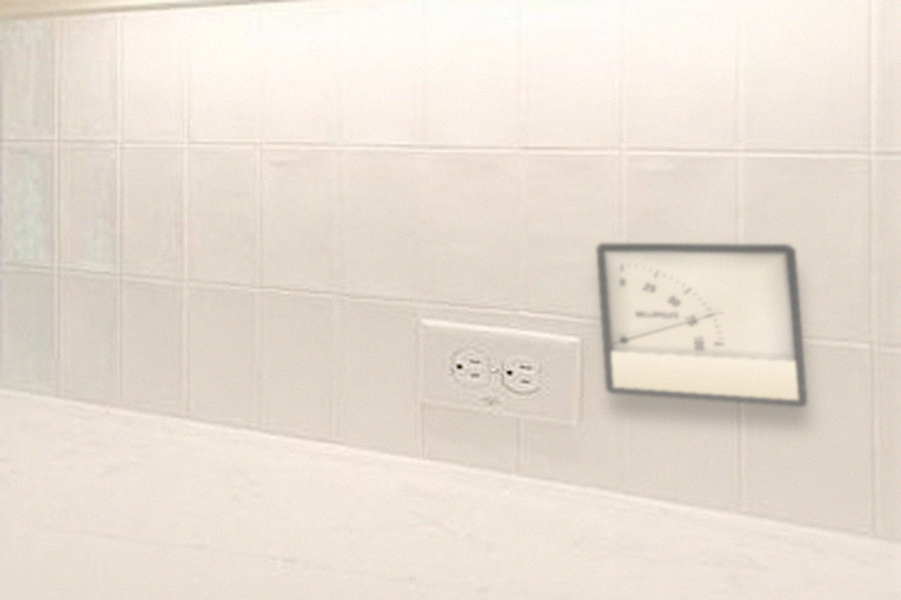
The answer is 75 mV
